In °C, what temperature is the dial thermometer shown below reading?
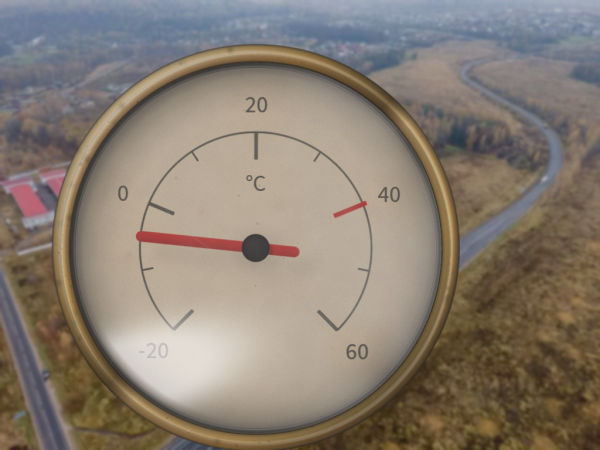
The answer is -5 °C
